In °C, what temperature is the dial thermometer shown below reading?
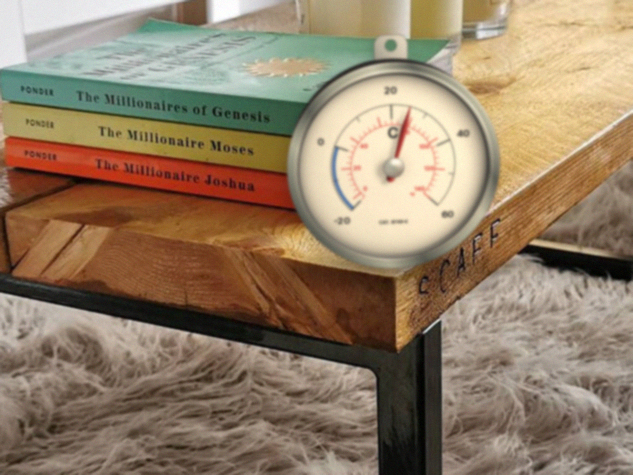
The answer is 25 °C
